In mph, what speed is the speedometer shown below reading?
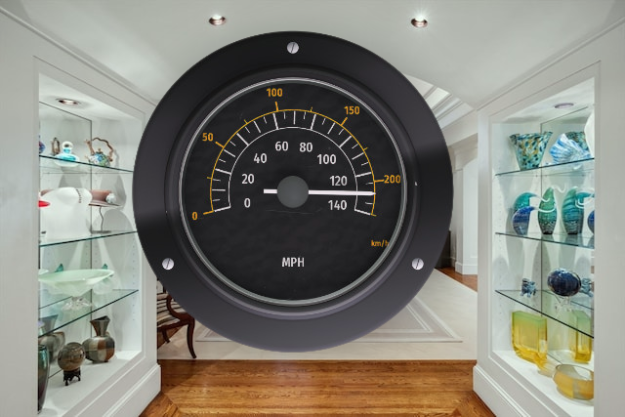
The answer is 130 mph
